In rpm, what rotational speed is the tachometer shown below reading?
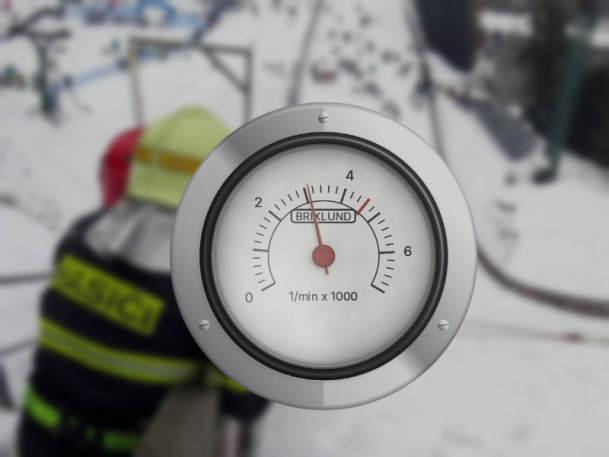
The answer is 3100 rpm
